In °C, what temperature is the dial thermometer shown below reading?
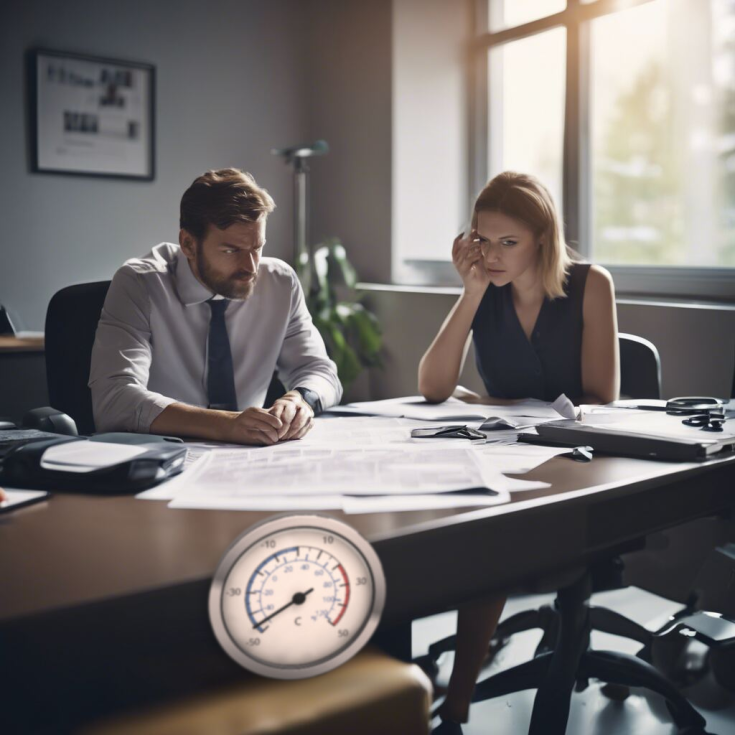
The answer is -45 °C
